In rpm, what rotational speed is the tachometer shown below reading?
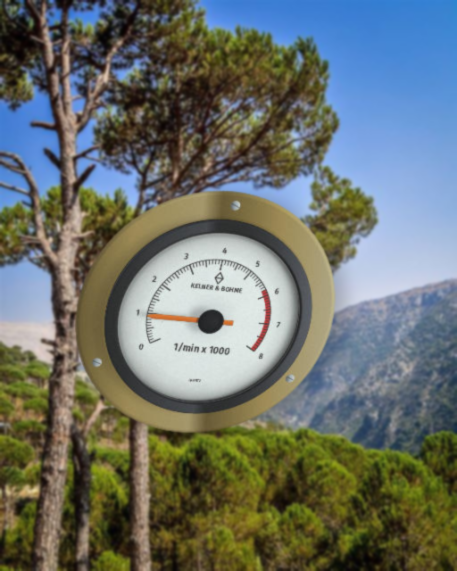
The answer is 1000 rpm
